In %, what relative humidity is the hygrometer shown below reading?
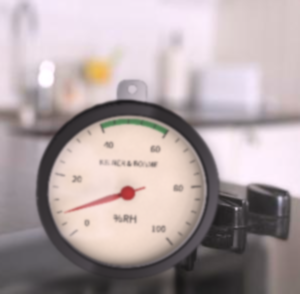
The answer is 8 %
